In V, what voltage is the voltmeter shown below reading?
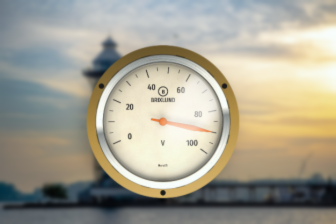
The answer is 90 V
